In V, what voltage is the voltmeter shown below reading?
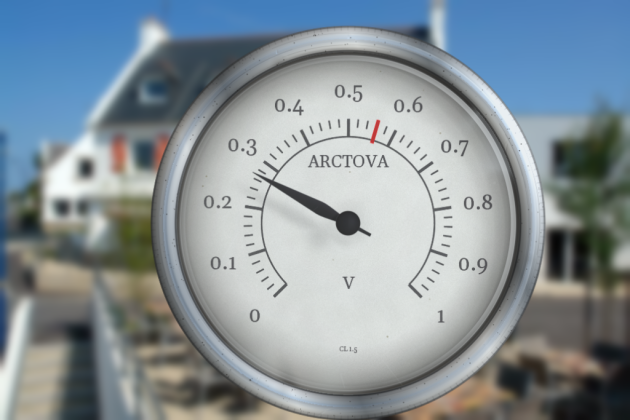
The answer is 0.27 V
